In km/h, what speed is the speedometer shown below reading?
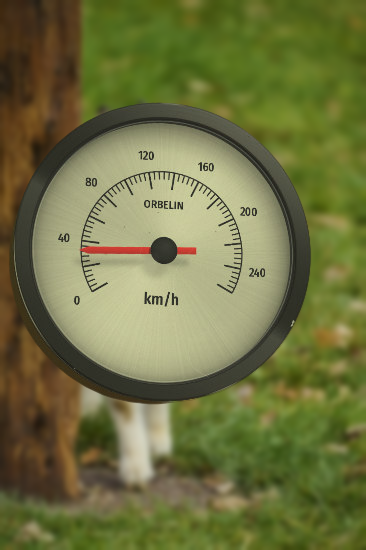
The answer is 32 km/h
